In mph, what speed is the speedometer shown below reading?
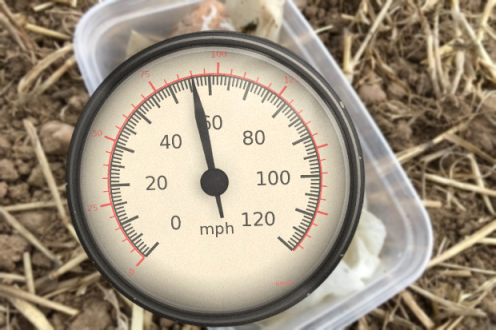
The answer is 56 mph
